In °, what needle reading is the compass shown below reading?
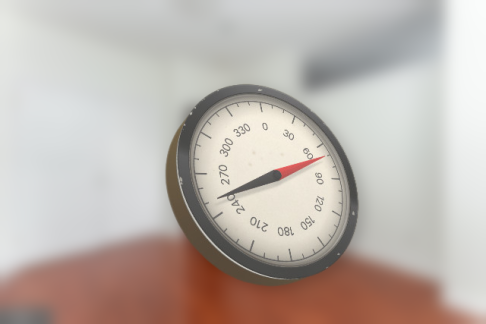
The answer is 70 °
